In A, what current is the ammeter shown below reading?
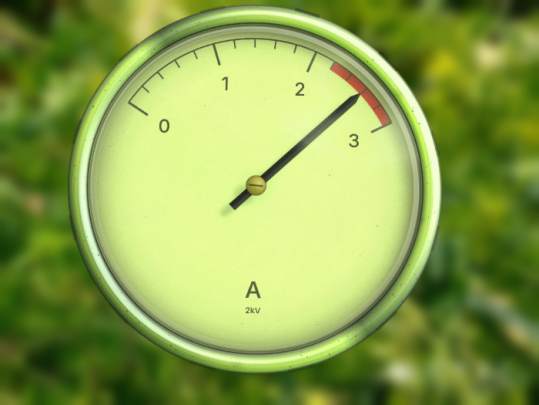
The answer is 2.6 A
